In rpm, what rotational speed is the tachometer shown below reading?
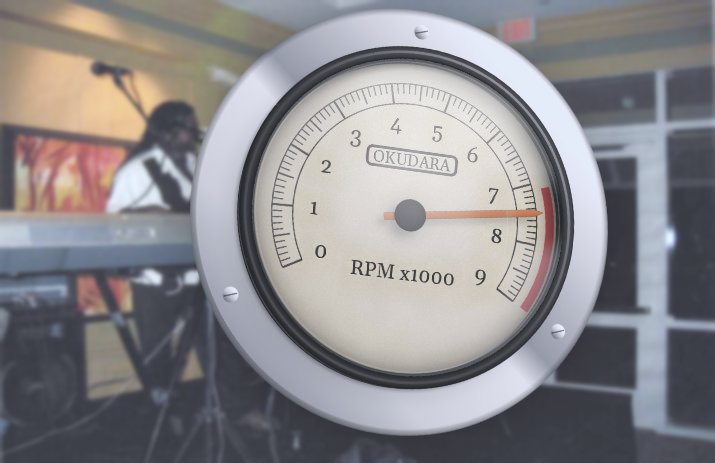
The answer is 7500 rpm
